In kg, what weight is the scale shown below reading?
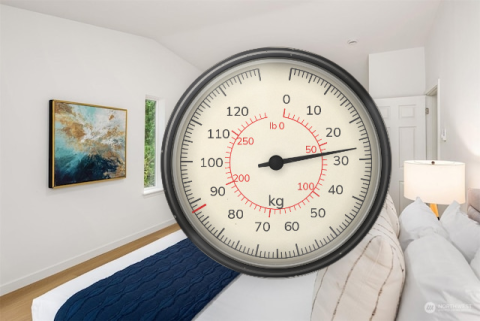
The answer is 27 kg
